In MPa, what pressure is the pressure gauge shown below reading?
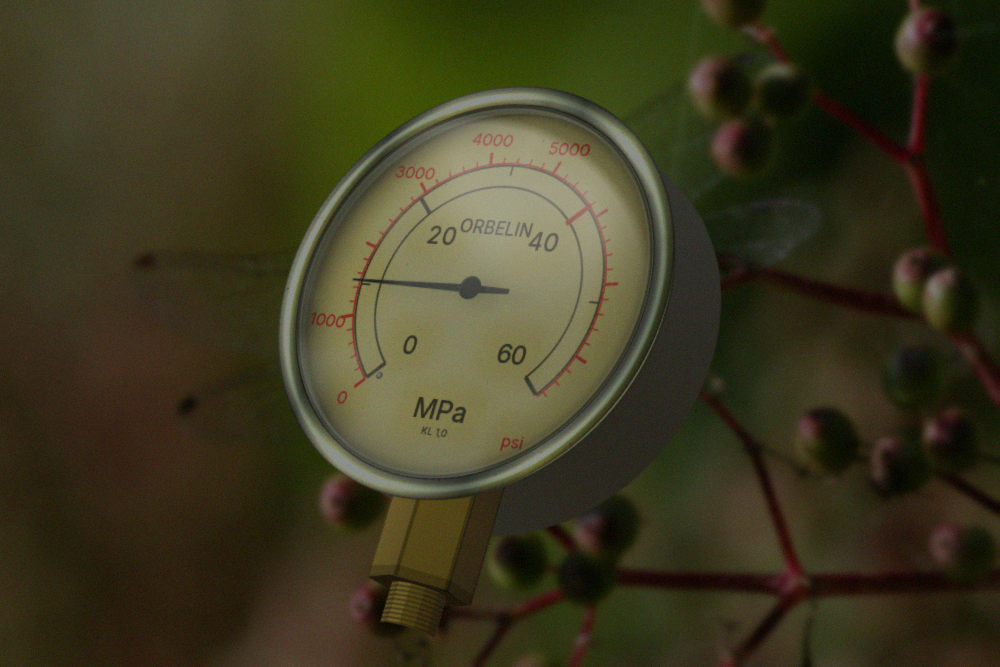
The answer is 10 MPa
